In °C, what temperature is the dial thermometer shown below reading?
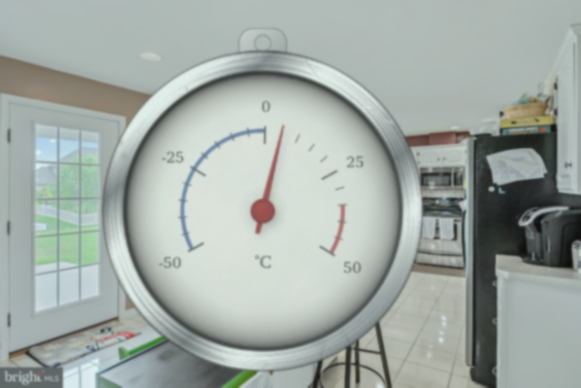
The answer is 5 °C
